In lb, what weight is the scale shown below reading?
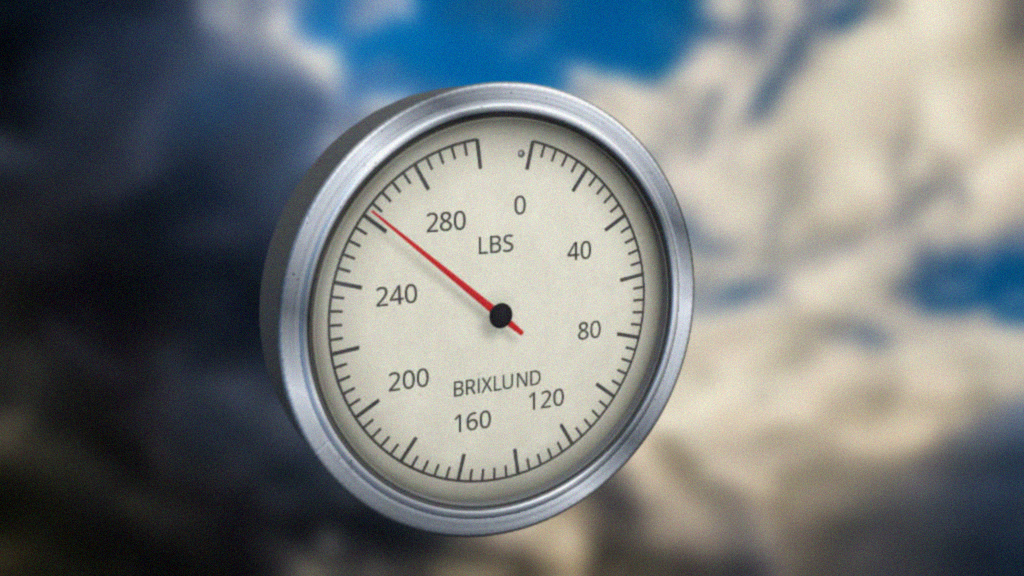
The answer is 262 lb
